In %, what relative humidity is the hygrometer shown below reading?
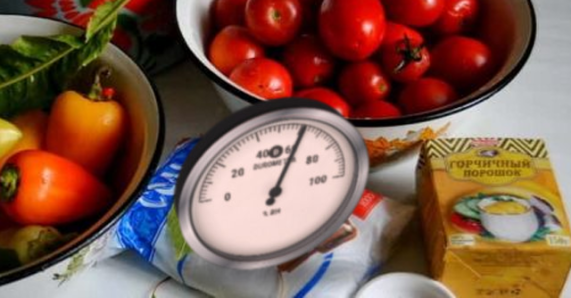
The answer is 60 %
